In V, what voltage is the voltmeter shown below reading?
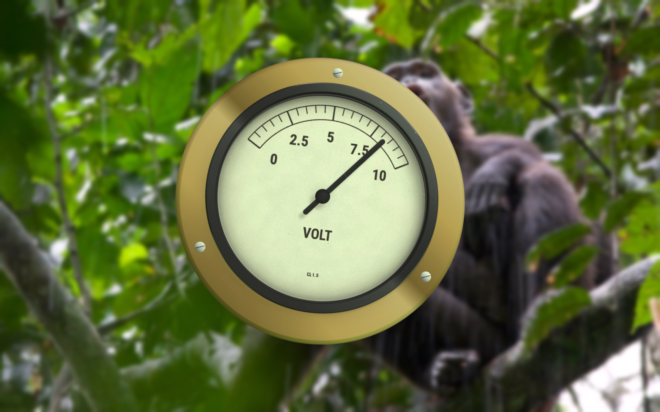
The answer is 8.25 V
